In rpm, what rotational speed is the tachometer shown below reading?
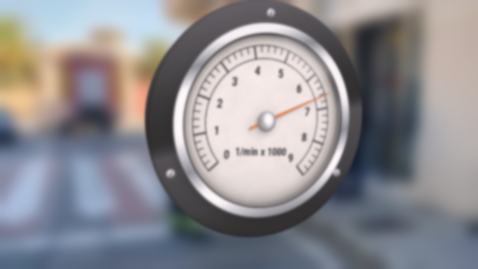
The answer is 6600 rpm
